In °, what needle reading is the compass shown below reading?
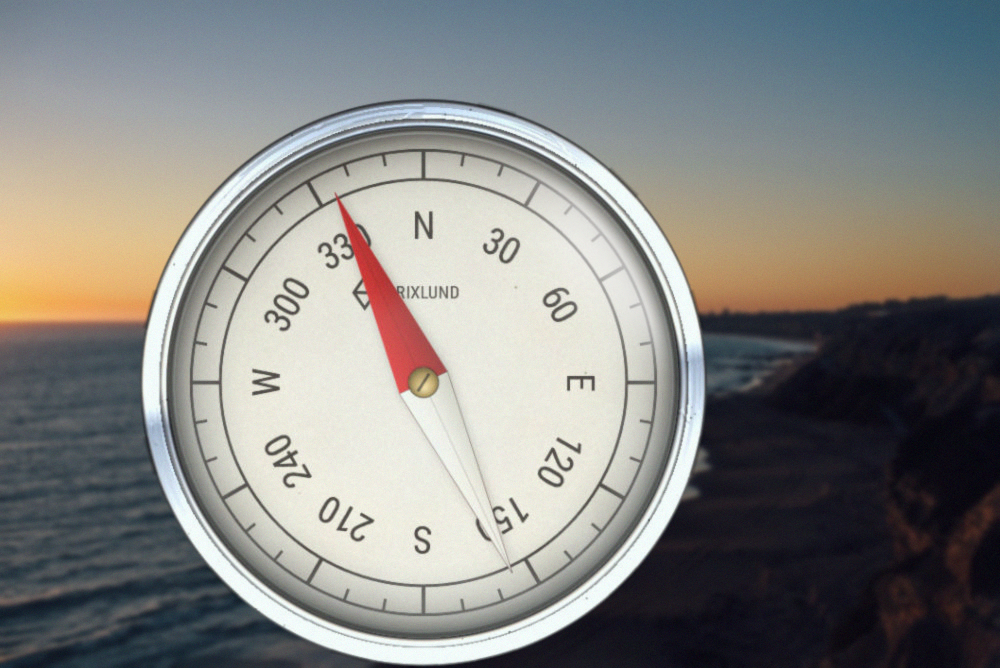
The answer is 335 °
